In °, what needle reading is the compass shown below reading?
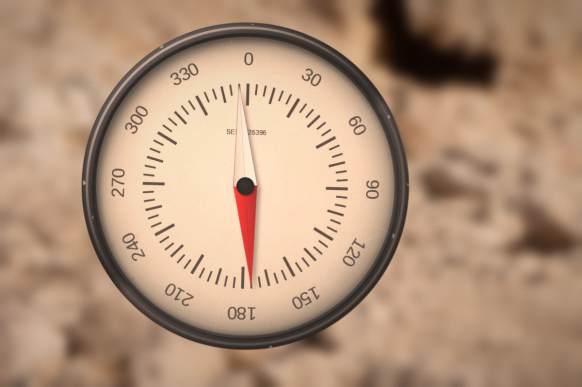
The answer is 175 °
